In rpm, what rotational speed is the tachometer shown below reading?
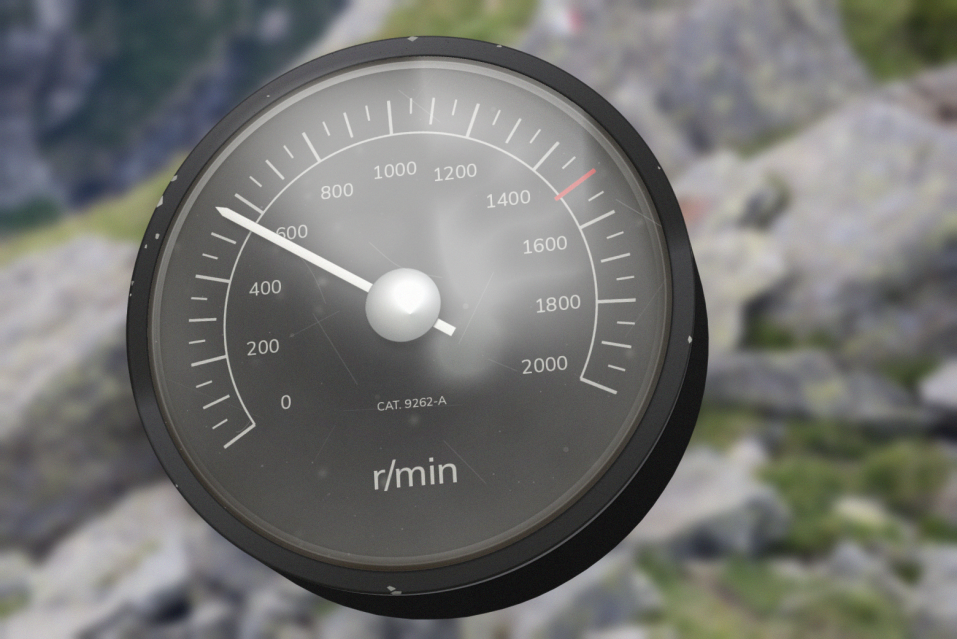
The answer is 550 rpm
